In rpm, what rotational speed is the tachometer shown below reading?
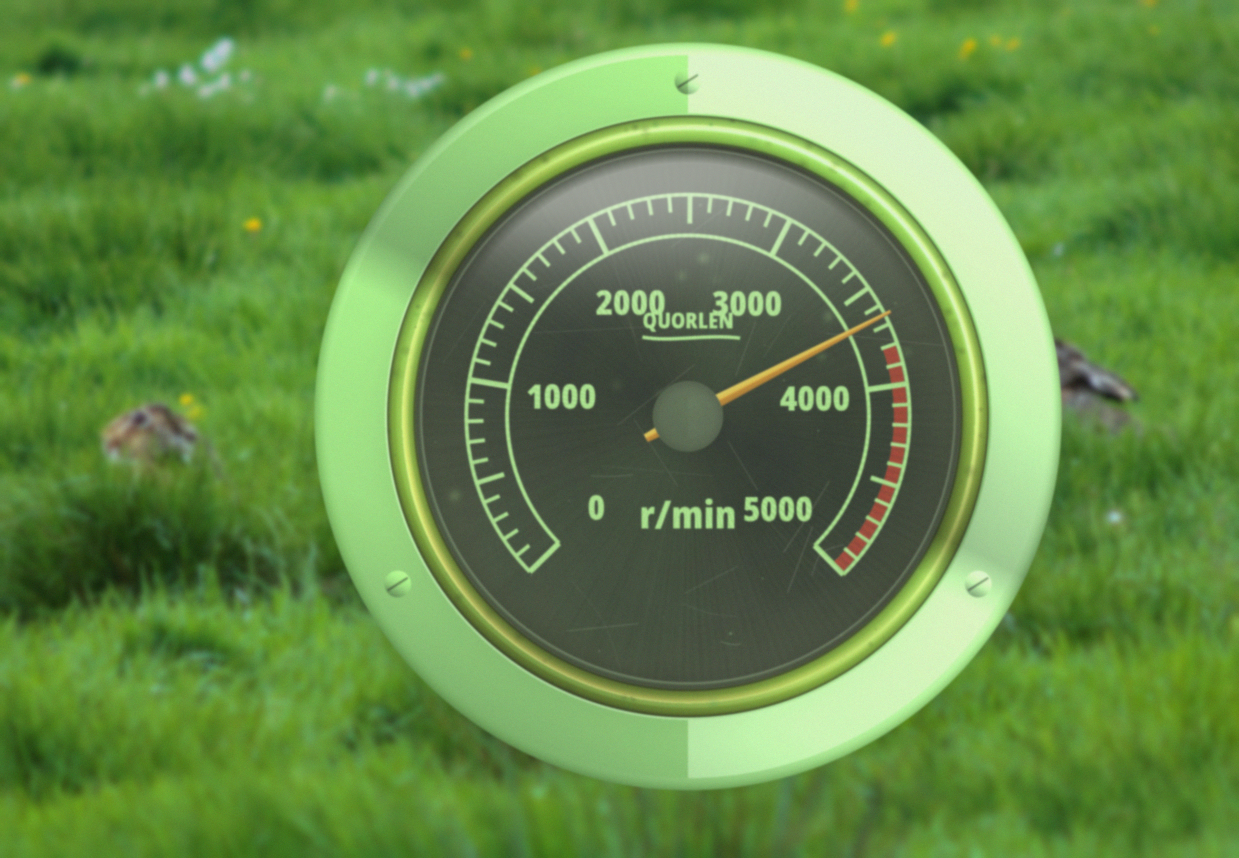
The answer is 3650 rpm
